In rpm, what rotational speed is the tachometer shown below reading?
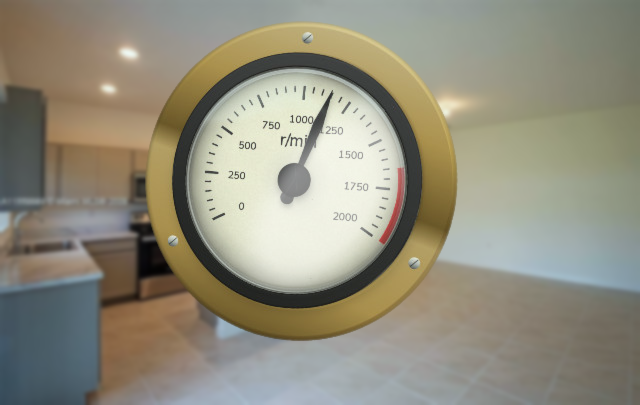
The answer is 1150 rpm
